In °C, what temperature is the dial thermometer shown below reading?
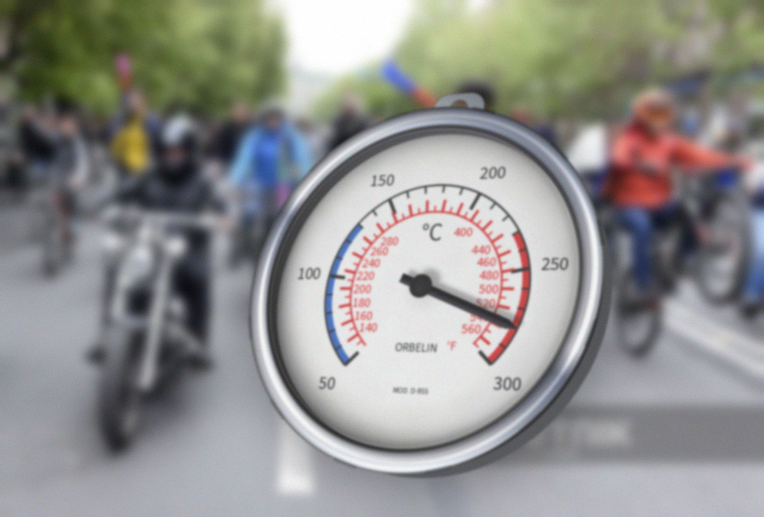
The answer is 280 °C
